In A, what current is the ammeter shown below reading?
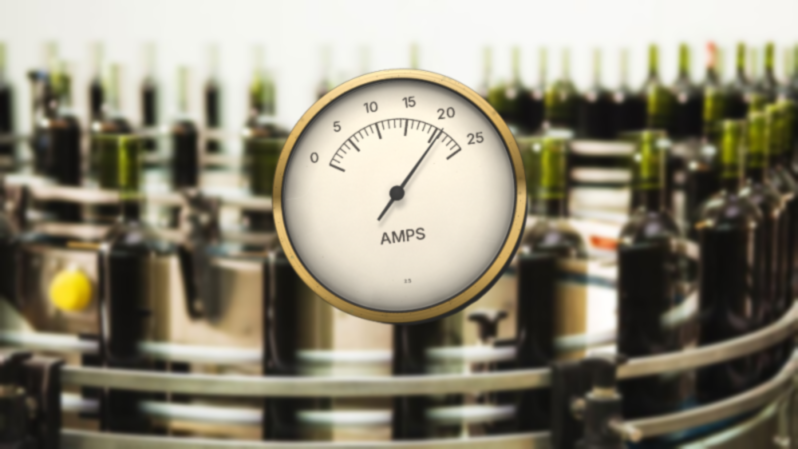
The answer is 21 A
